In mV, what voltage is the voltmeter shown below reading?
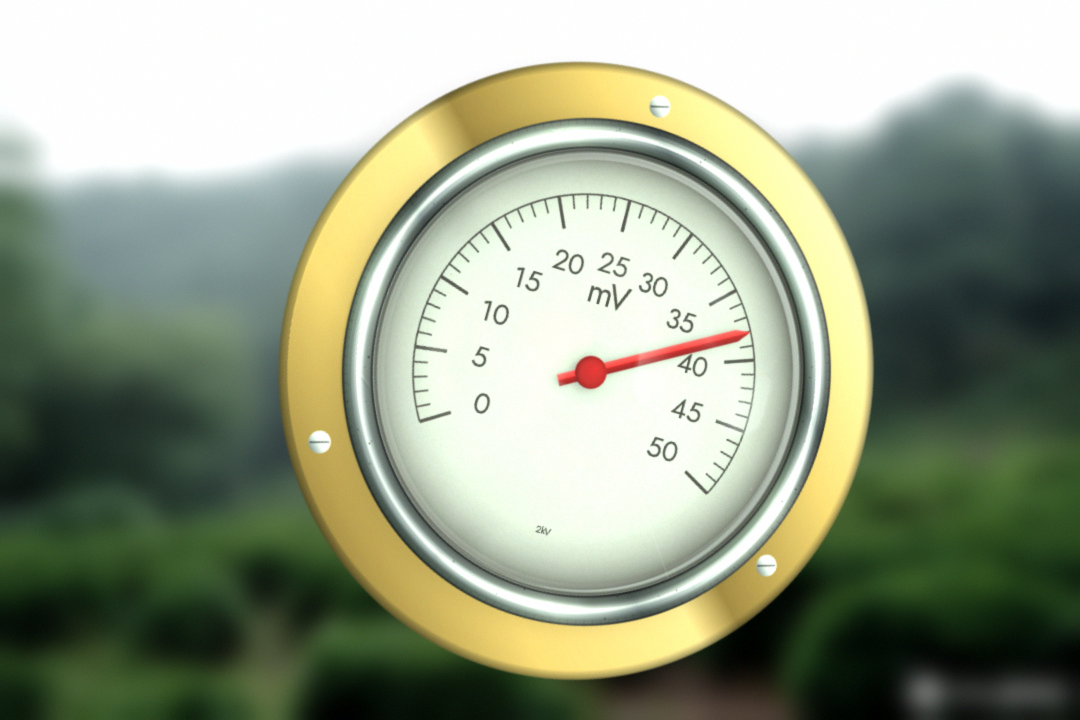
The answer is 38 mV
